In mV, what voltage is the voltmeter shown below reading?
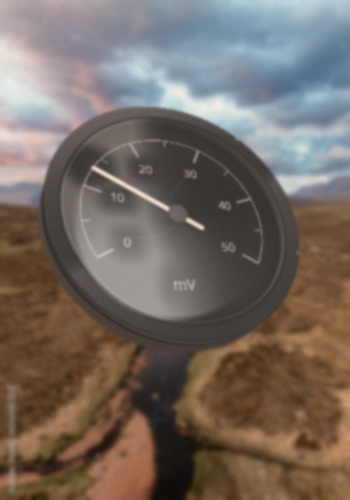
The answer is 12.5 mV
